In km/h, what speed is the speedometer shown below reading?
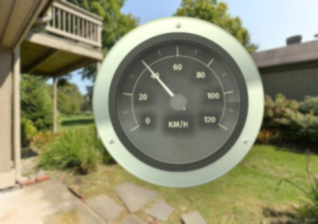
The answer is 40 km/h
